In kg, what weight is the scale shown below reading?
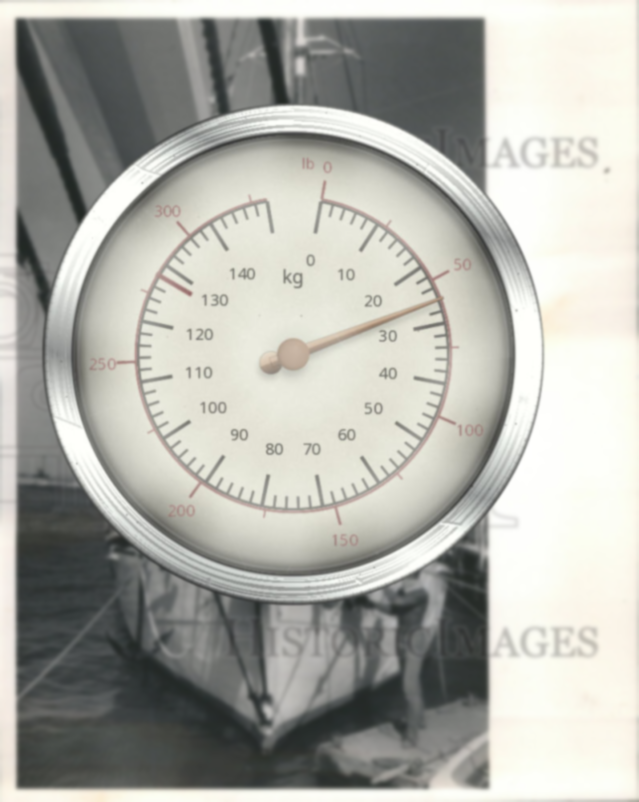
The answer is 26 kg
